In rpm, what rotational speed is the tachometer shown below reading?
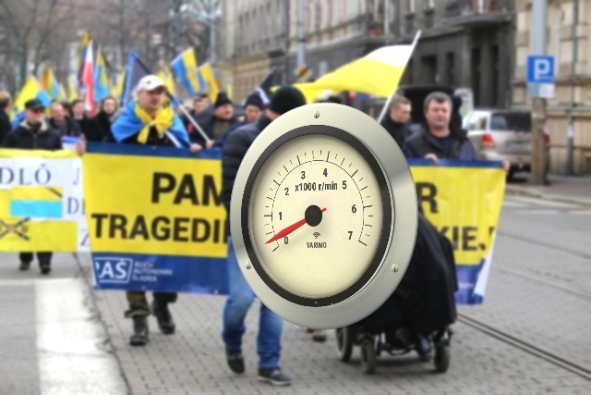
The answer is 250 rpm
